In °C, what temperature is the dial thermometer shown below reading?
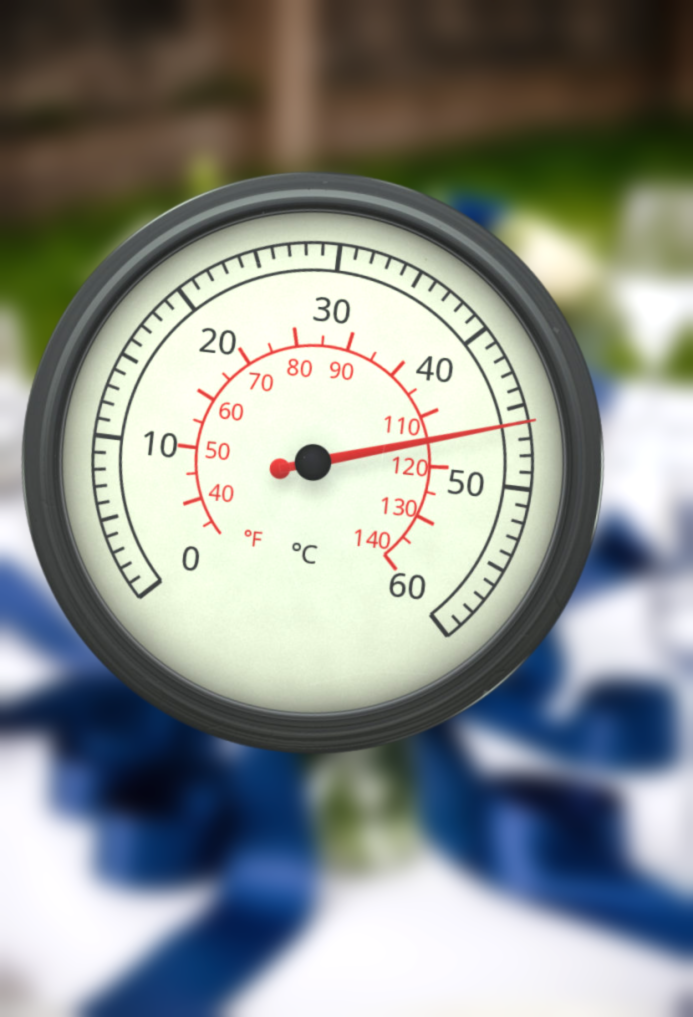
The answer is 46 °C
